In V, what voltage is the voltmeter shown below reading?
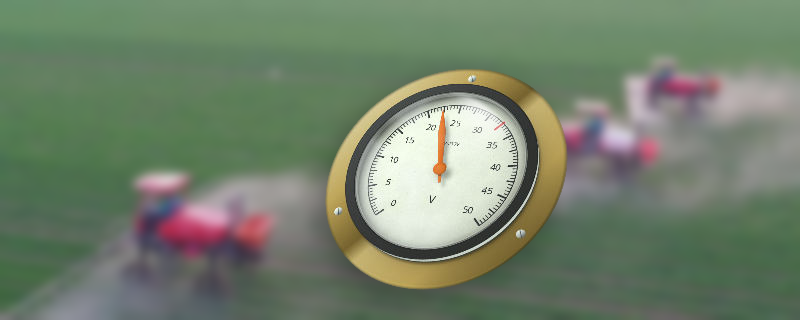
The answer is 22.5 V
